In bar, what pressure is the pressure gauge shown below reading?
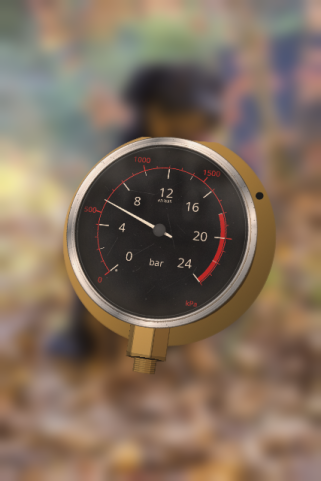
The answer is 6 bar
